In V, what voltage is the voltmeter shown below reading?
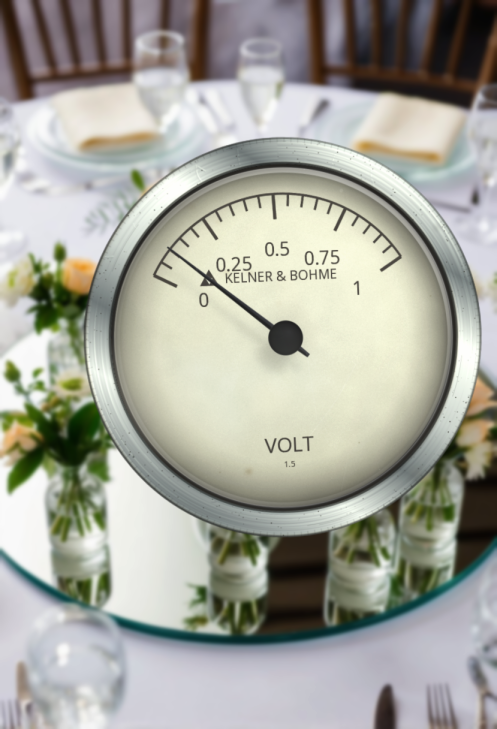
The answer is 0.1 V
